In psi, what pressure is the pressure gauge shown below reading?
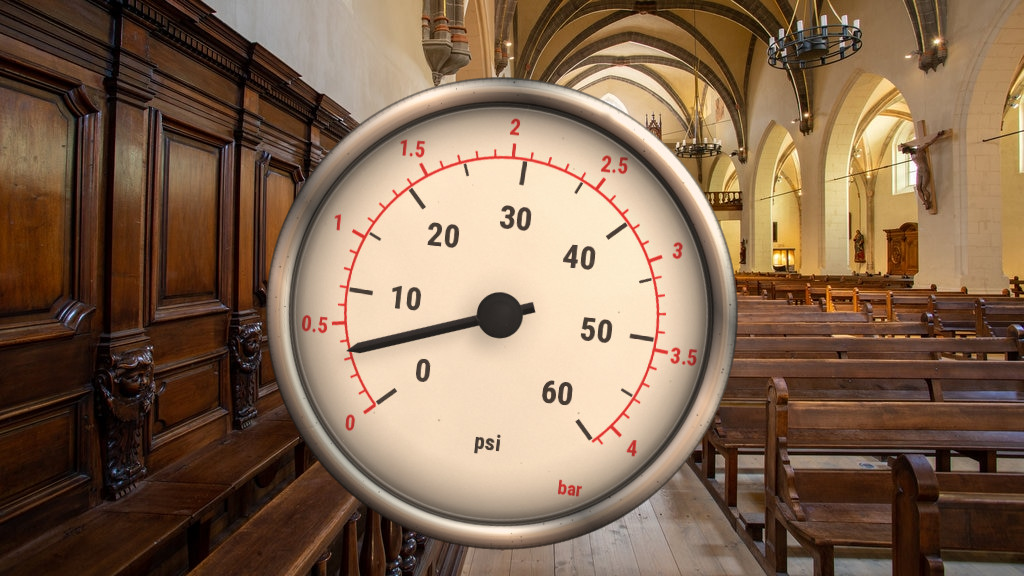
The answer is 5 psi
